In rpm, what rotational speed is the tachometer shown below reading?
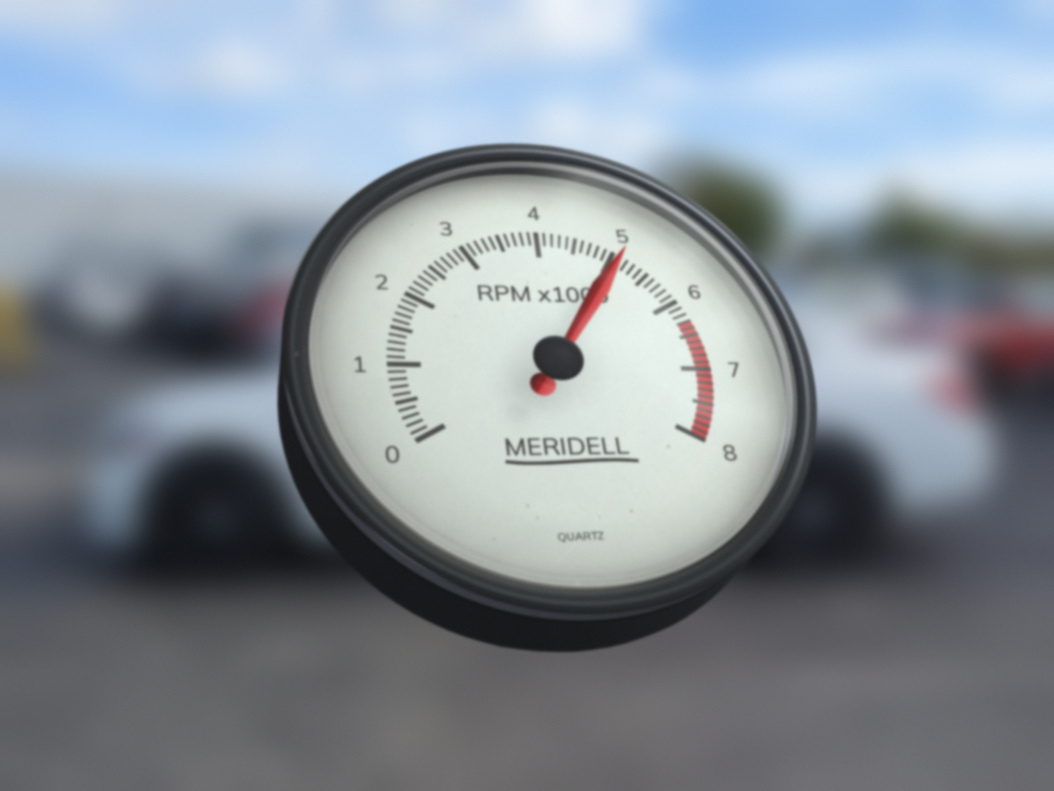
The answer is 5100 rpm
